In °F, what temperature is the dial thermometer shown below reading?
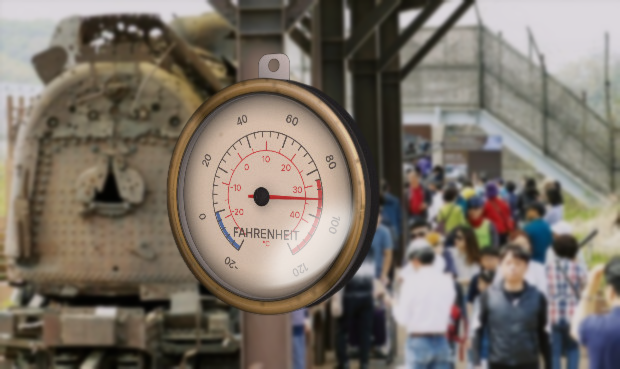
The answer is 92 °F
